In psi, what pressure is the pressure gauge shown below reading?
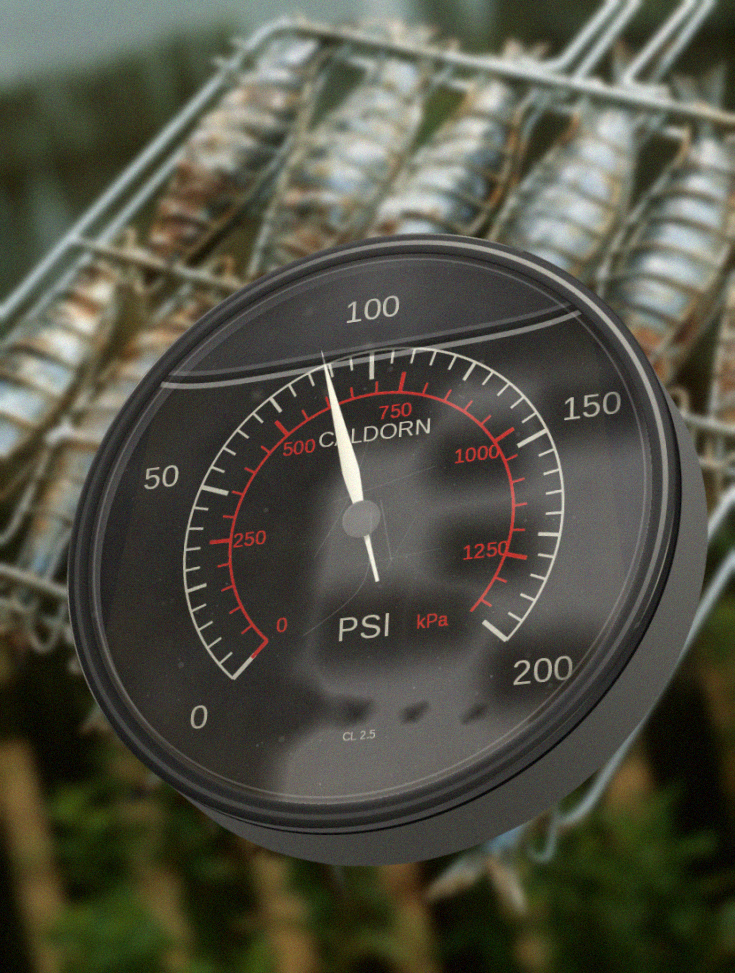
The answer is 90 psi
